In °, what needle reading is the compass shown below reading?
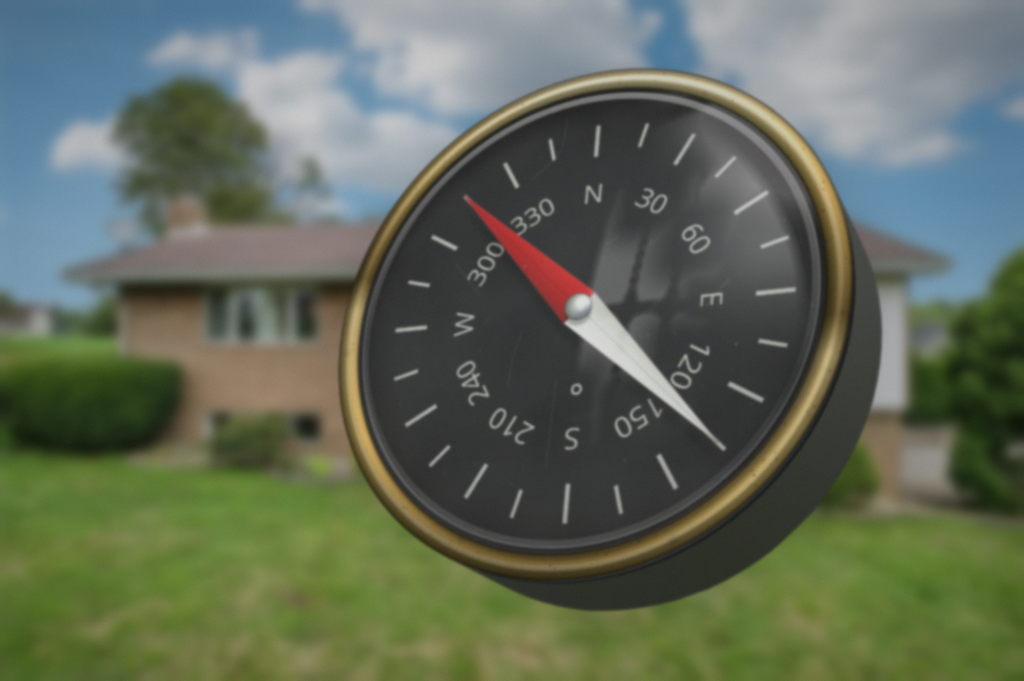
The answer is 315 °
